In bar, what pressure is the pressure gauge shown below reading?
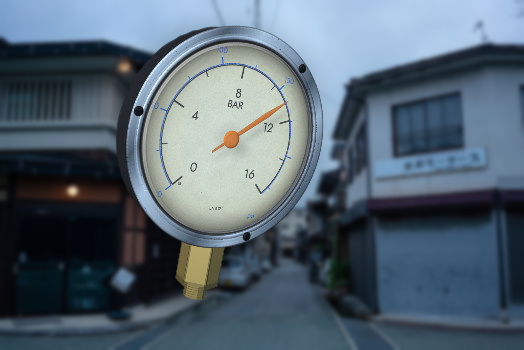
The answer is 11 bar
